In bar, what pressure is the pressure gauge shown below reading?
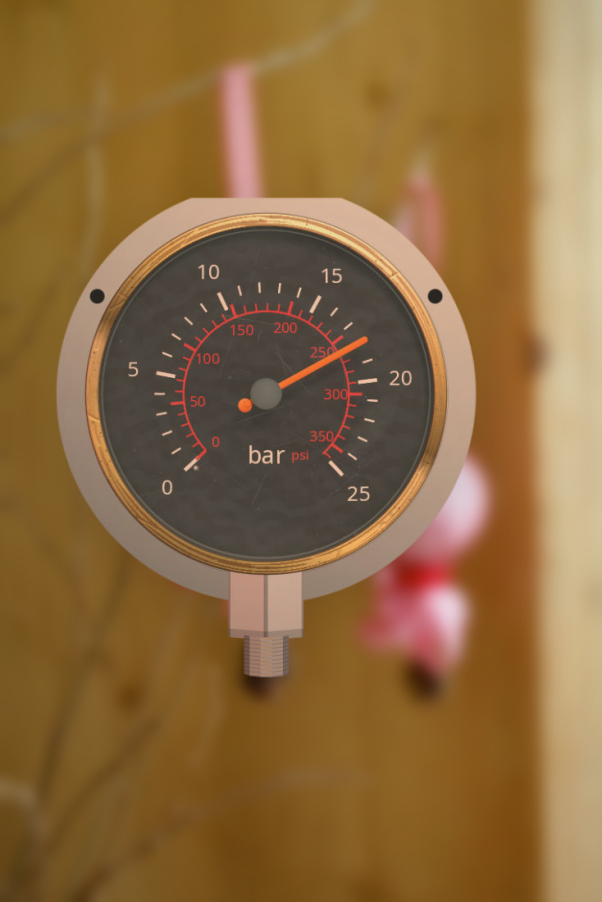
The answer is 18 bar
